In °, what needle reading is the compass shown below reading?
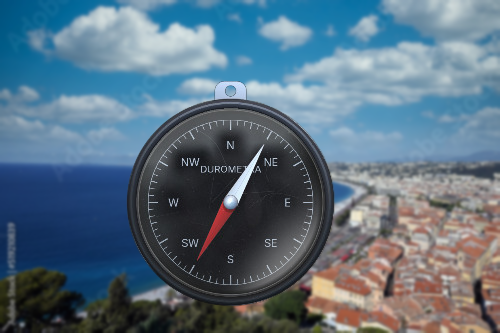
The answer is 210 °
